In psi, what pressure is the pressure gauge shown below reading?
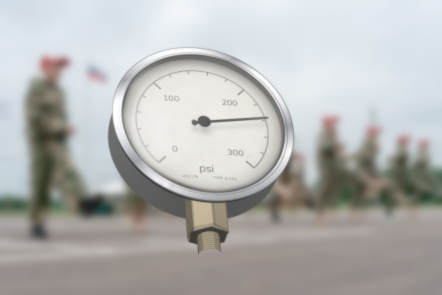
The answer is 240 psi
